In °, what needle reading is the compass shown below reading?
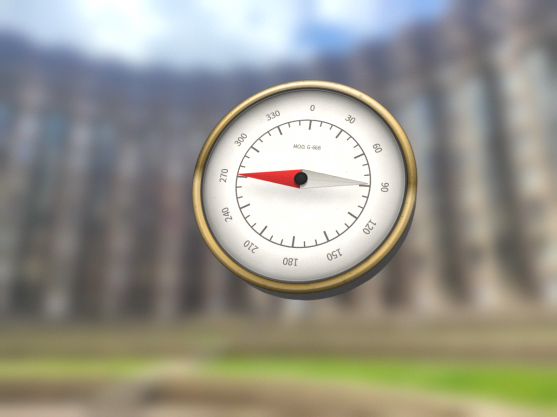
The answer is 270 °
